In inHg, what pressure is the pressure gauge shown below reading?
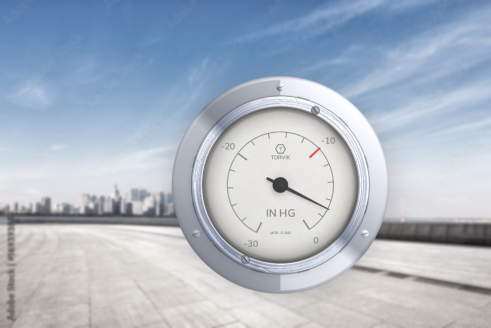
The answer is -3 inHg
